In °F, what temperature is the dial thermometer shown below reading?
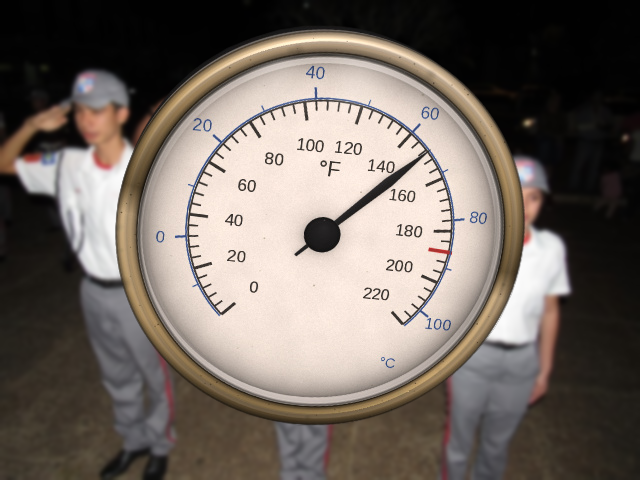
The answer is 148 °F
